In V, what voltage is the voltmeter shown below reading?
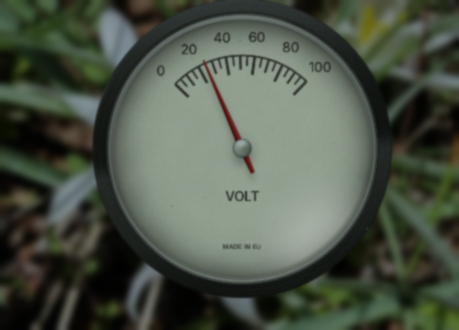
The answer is 25 V
